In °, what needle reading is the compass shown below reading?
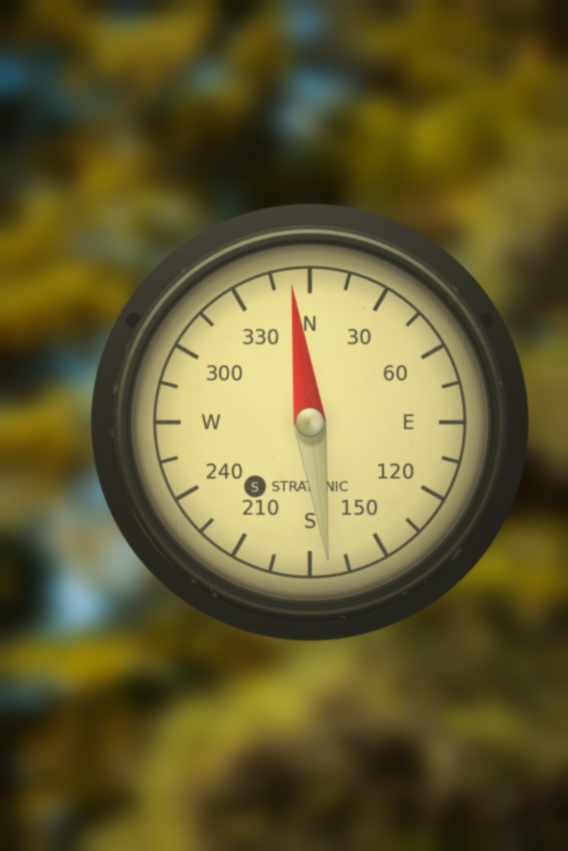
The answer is 352.5 °
